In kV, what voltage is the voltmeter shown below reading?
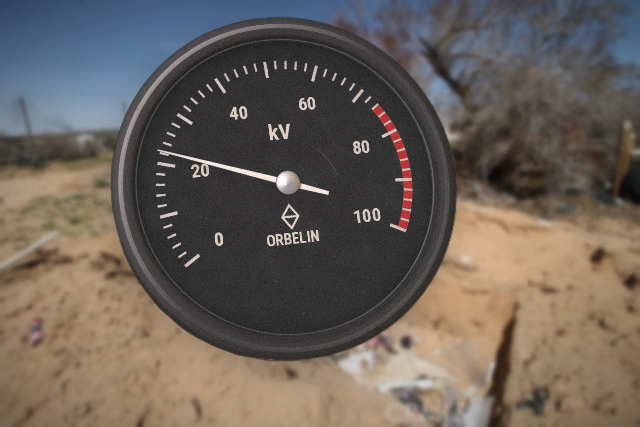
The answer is 22 kV
